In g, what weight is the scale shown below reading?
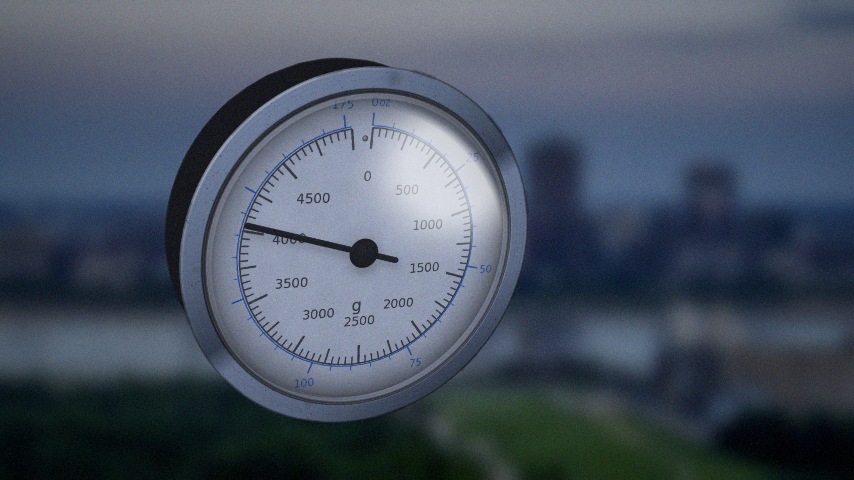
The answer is 4050 g
